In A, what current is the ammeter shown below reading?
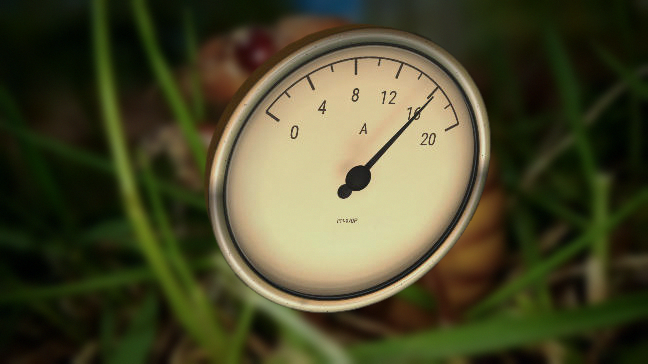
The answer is 16 A
